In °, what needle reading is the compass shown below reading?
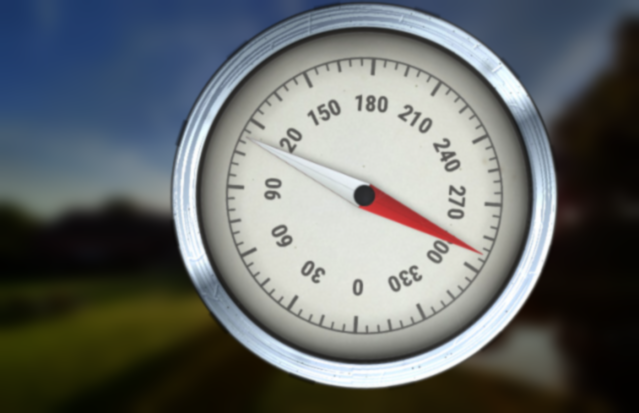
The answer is 292.5 °
